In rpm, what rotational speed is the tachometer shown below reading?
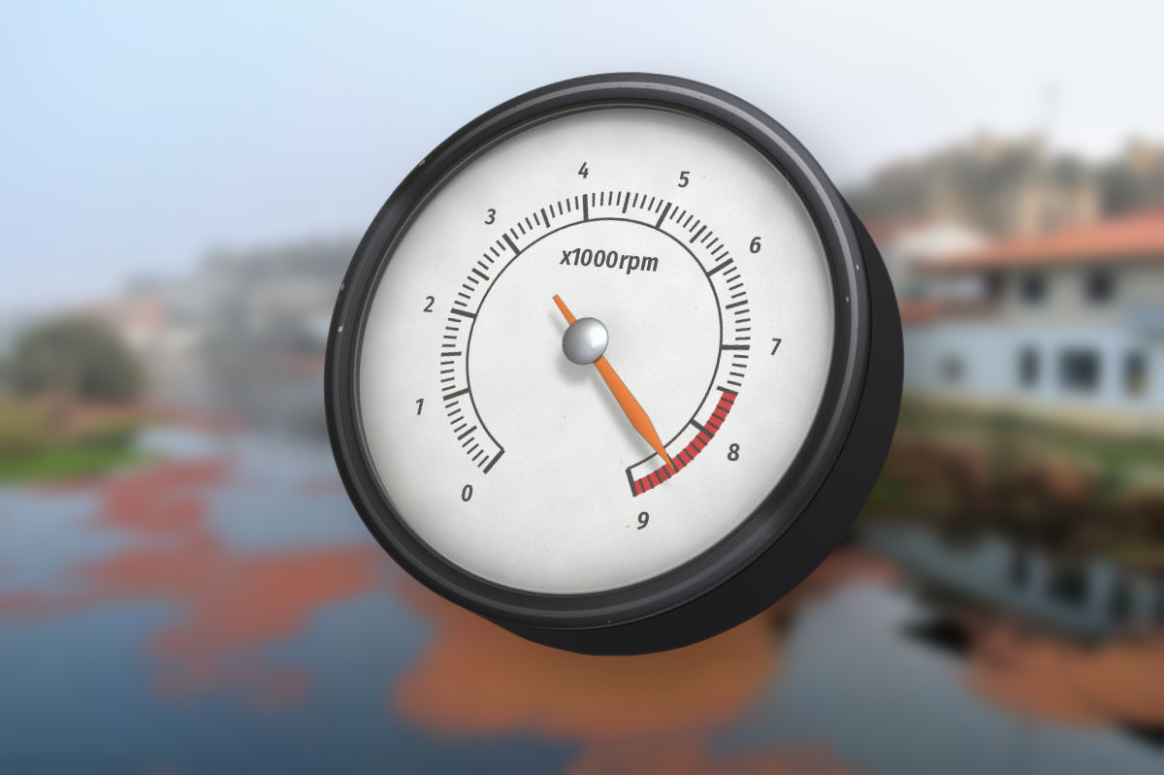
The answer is 8500 rpm
